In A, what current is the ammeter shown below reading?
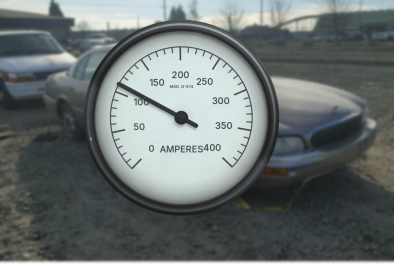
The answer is 110 A
